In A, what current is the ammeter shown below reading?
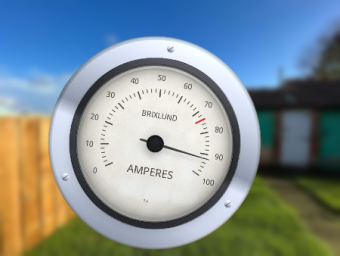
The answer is 92 A
